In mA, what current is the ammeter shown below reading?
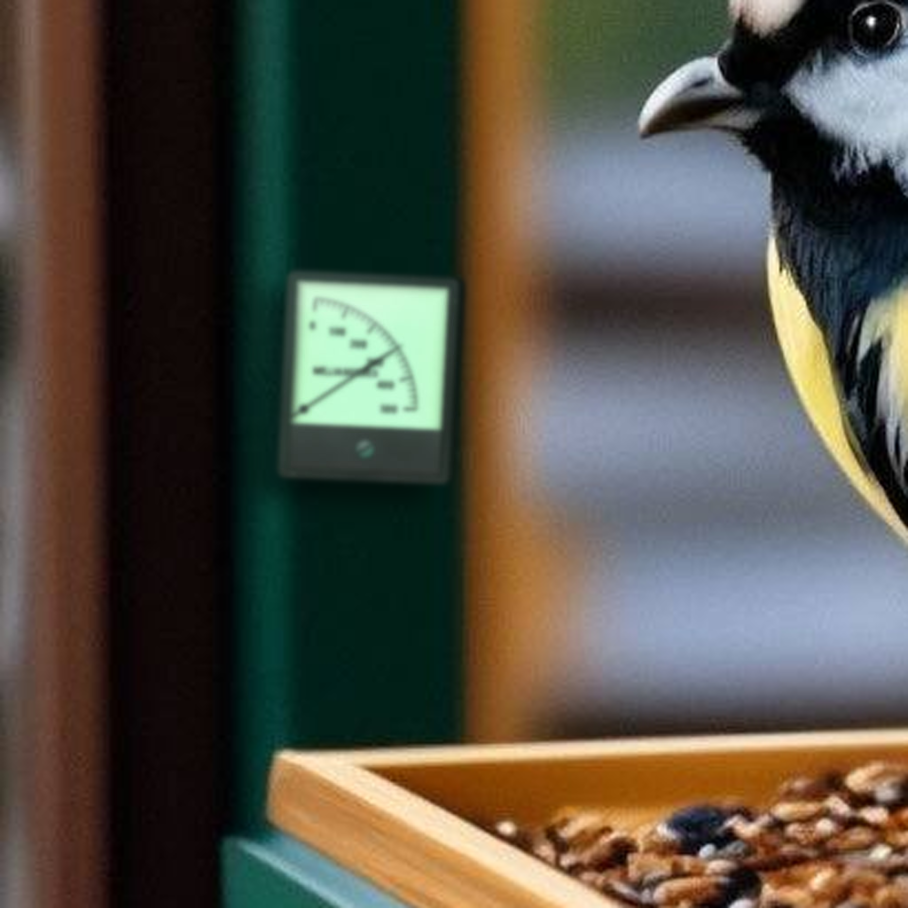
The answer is 300 mA
